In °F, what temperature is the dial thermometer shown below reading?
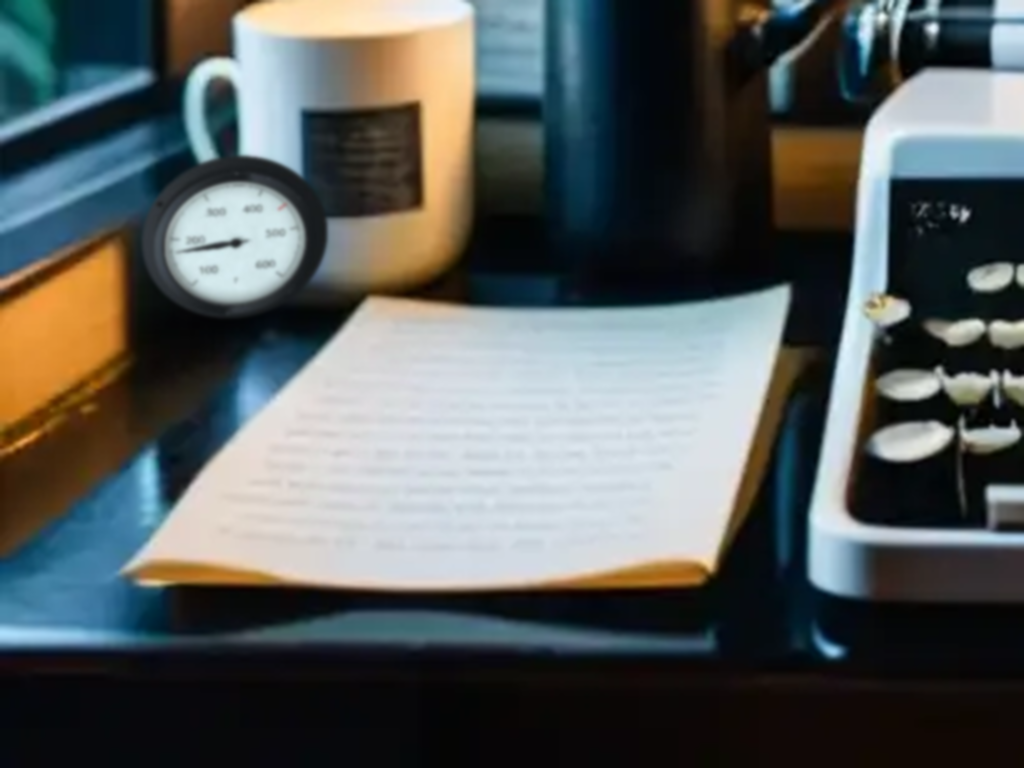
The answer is 175 °F
